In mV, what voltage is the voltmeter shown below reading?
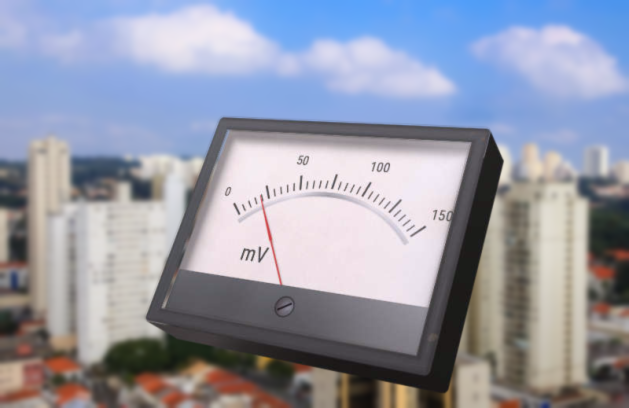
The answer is 20 mV
